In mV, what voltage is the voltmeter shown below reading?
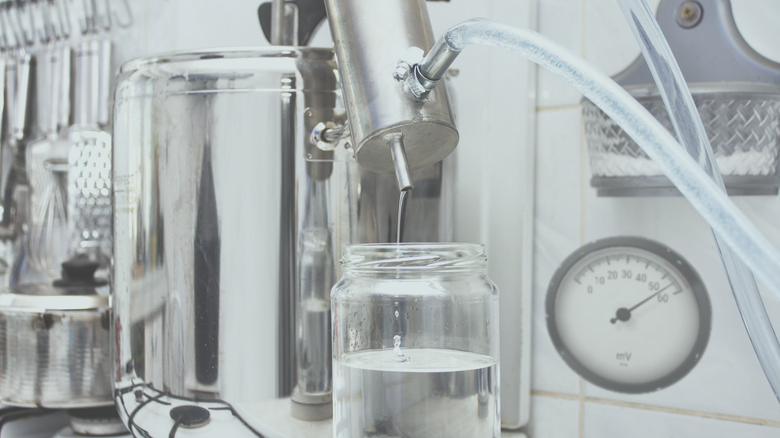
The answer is 55 mV
